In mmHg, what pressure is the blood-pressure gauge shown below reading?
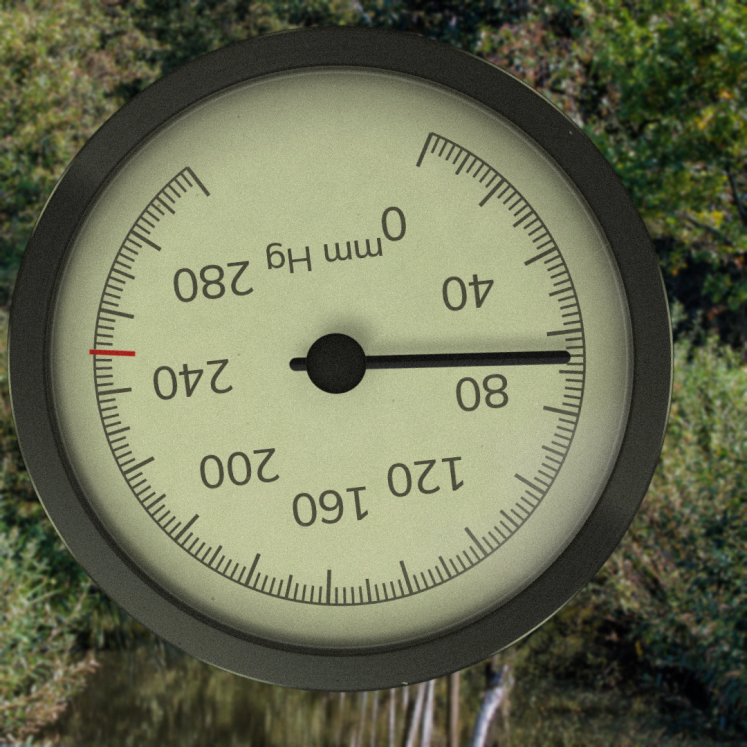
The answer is 66 mmHg
